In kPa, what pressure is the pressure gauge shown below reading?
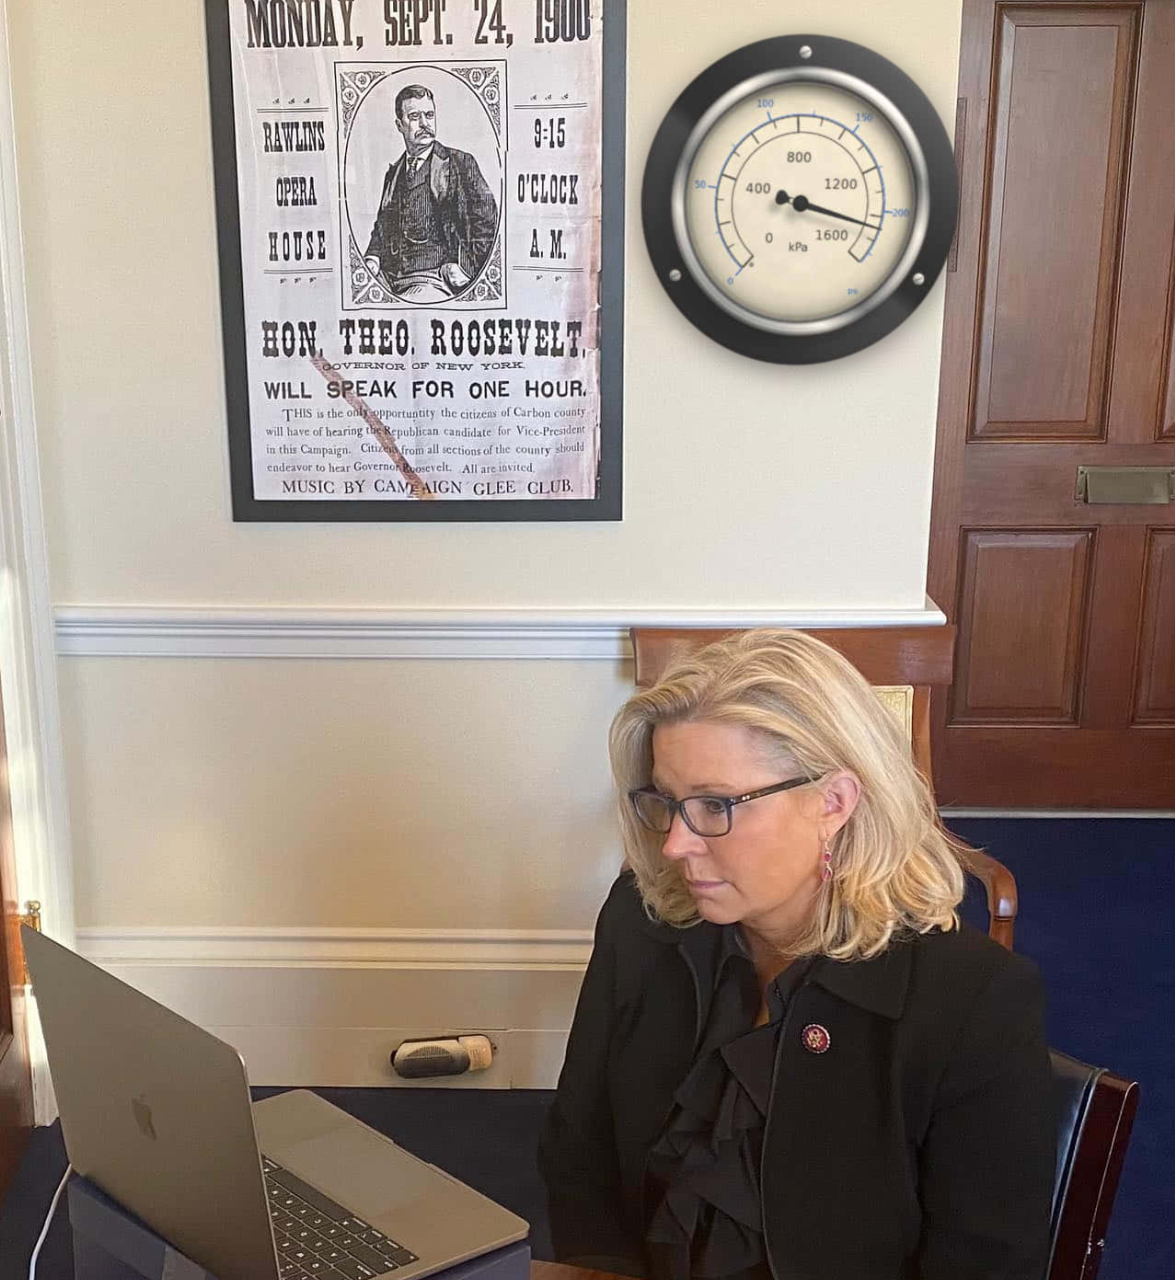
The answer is 1450 kPa
